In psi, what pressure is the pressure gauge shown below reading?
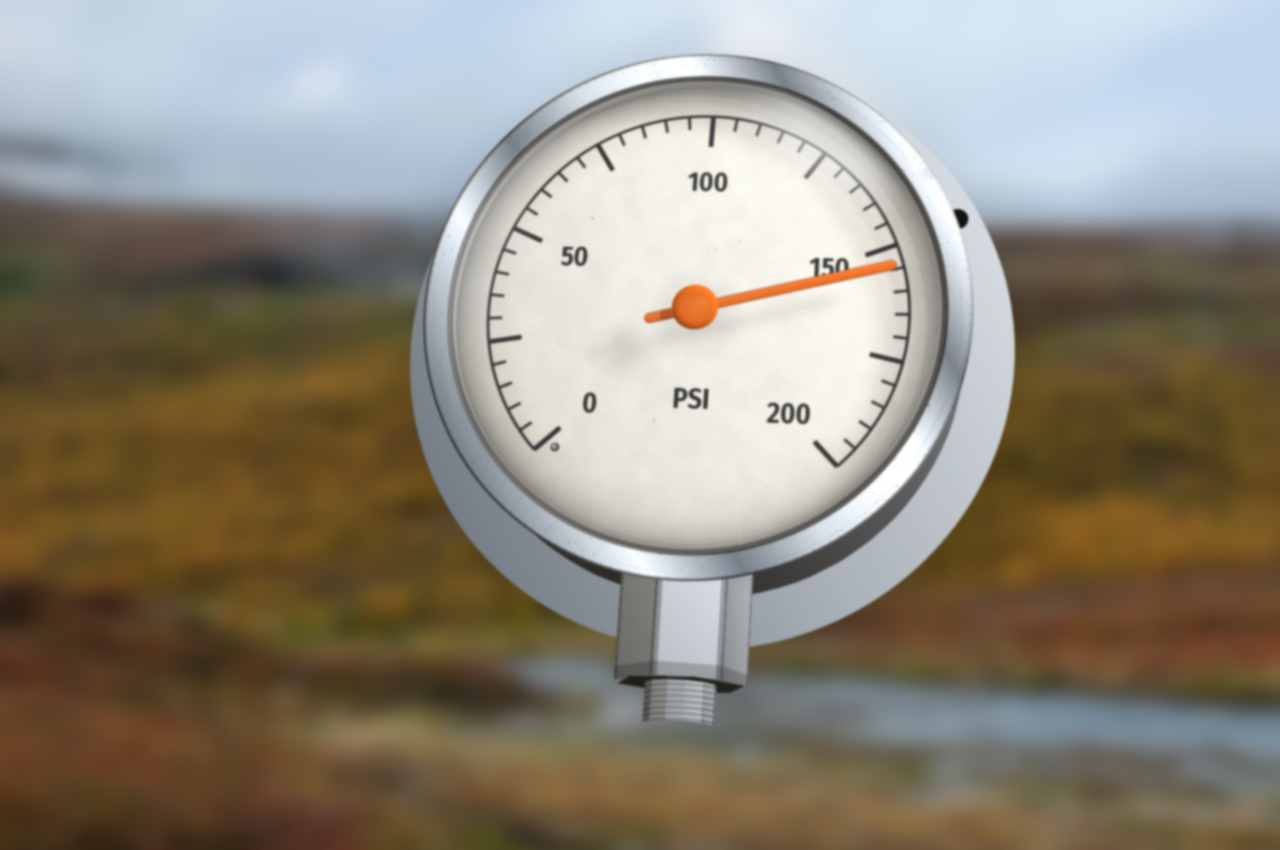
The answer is 155 psi
